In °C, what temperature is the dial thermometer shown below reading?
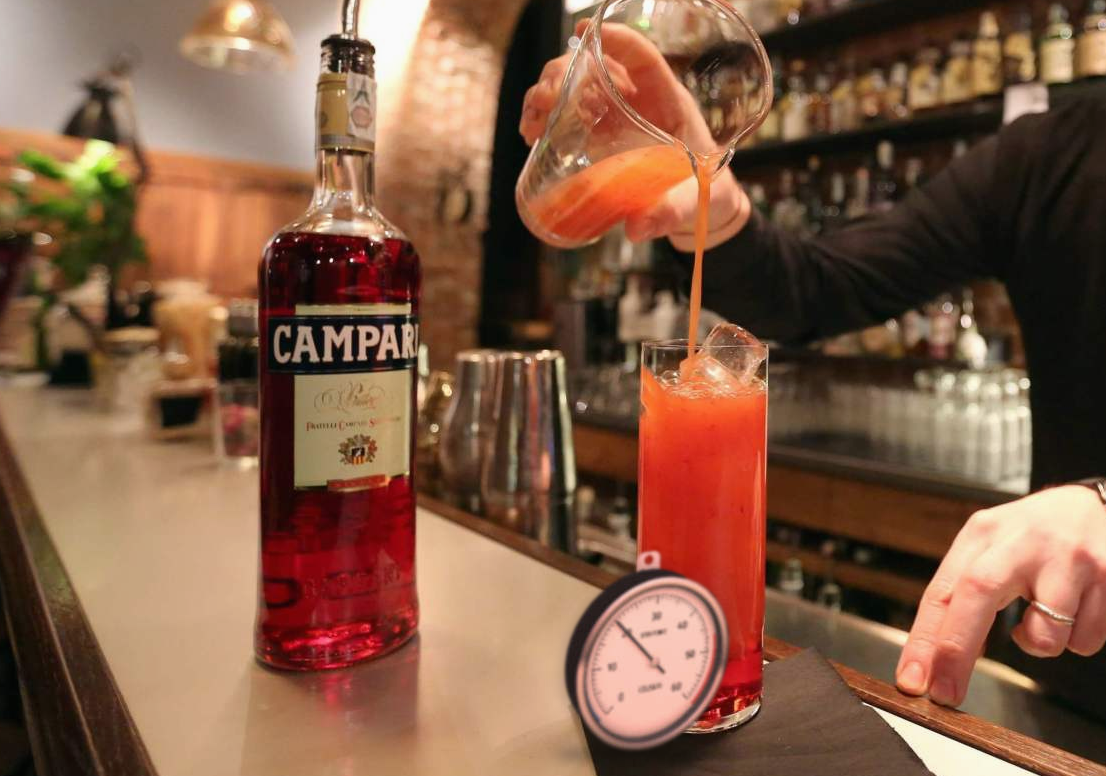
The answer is 20 °C
